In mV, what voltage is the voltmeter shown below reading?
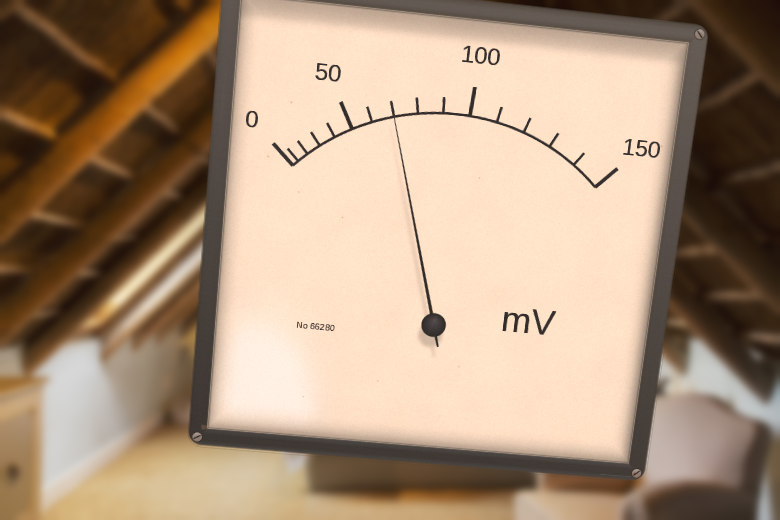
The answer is 70 mV
